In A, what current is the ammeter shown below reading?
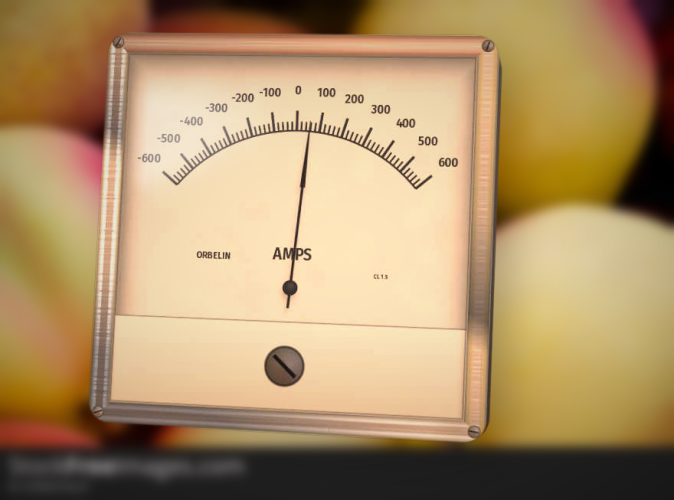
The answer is 60 A
